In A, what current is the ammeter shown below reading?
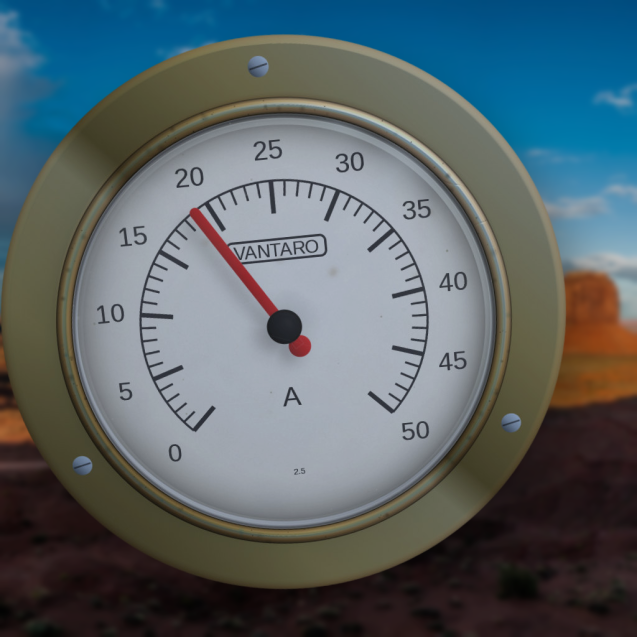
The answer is 19 A
